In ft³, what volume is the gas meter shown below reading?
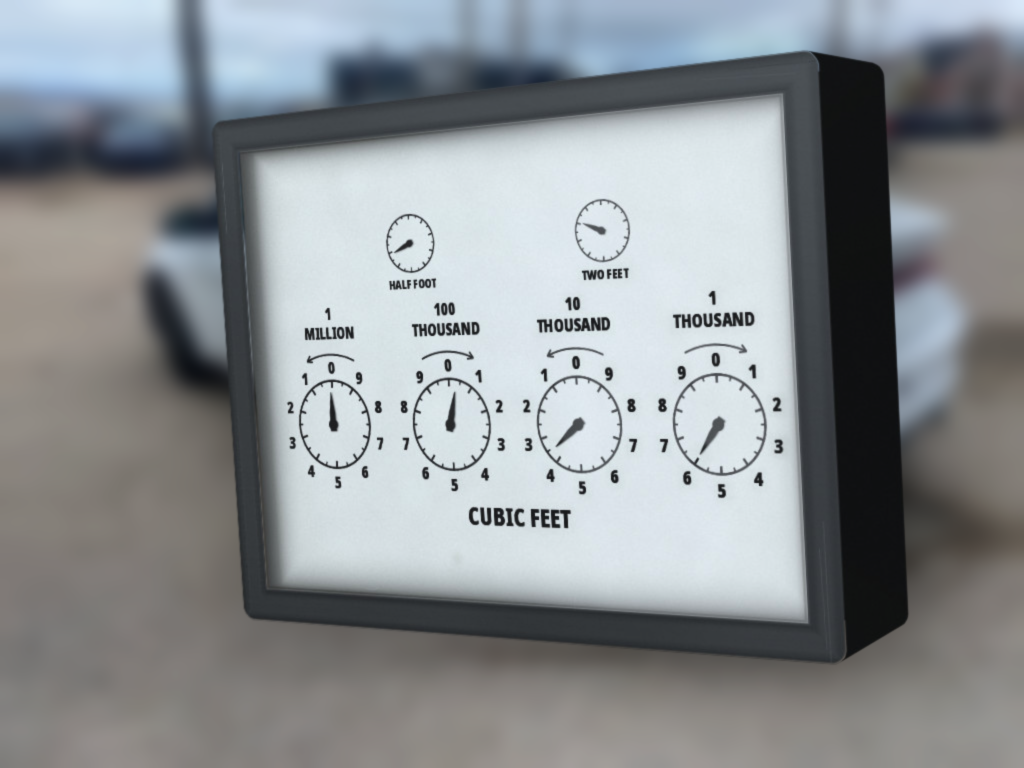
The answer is 3600 ft³
